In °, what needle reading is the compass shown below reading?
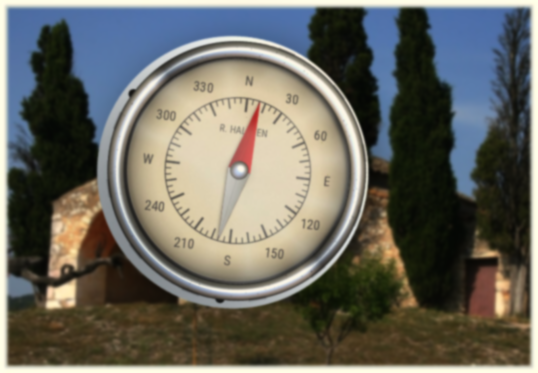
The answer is 10 °
